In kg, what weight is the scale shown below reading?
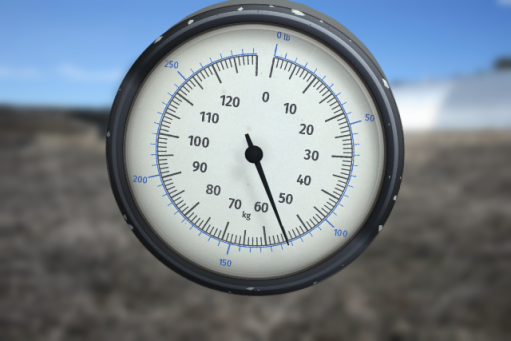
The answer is 55 kg
